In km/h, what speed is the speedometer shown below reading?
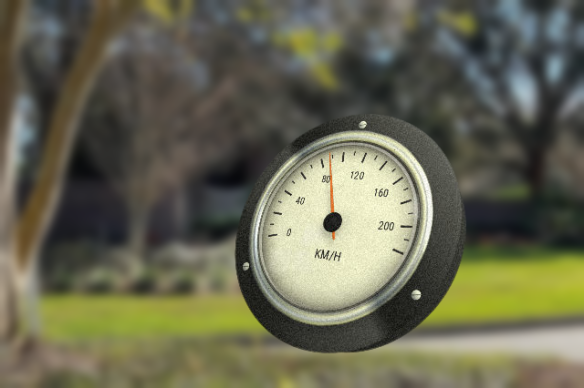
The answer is 90 km/h
